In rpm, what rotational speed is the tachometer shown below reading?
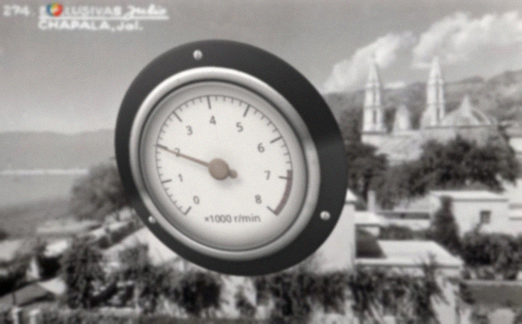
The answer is 2000 rpm
